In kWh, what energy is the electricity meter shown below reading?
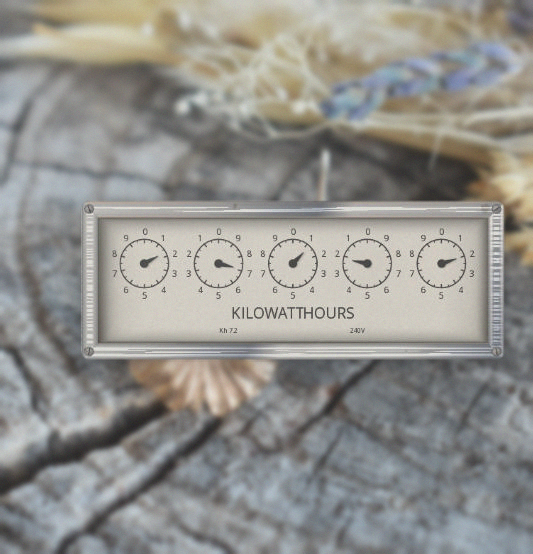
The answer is 17122 kWh
